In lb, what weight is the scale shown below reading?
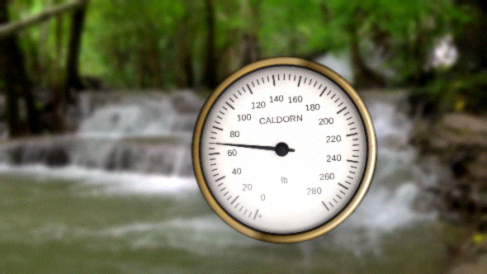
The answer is 68 lb
